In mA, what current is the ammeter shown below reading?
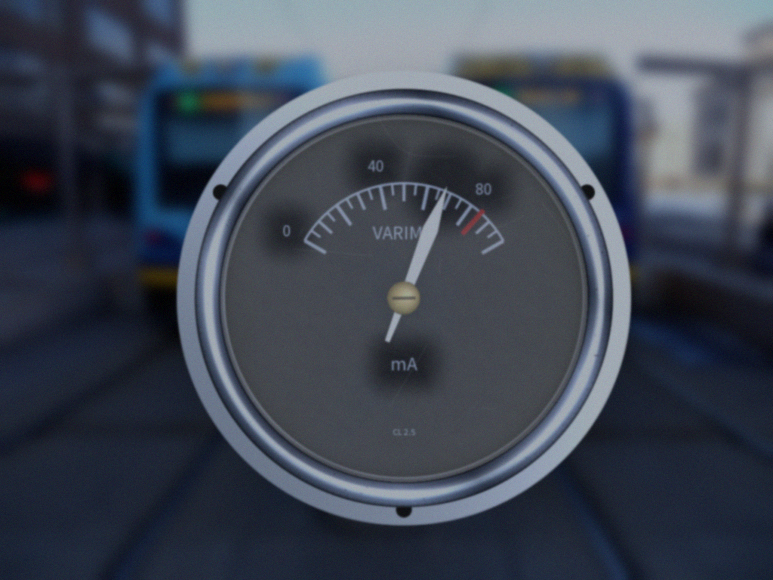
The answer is 67.5 mA
